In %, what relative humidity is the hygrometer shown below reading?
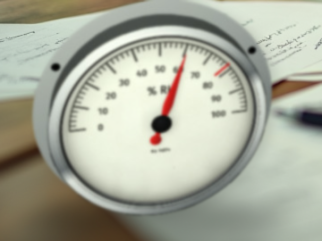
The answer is 60 %
